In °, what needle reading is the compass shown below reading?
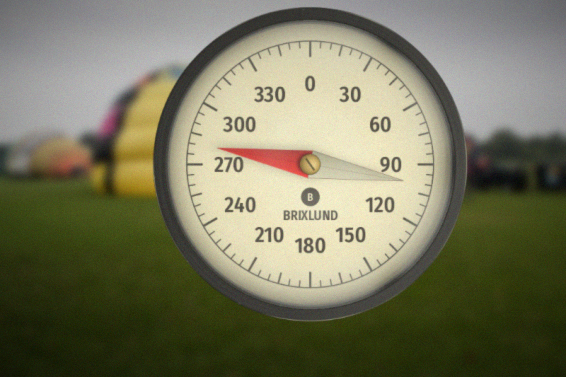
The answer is 280 °
